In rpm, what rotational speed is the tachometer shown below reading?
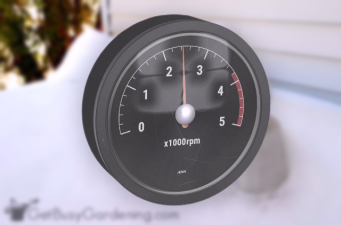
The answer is 2400 rpm
